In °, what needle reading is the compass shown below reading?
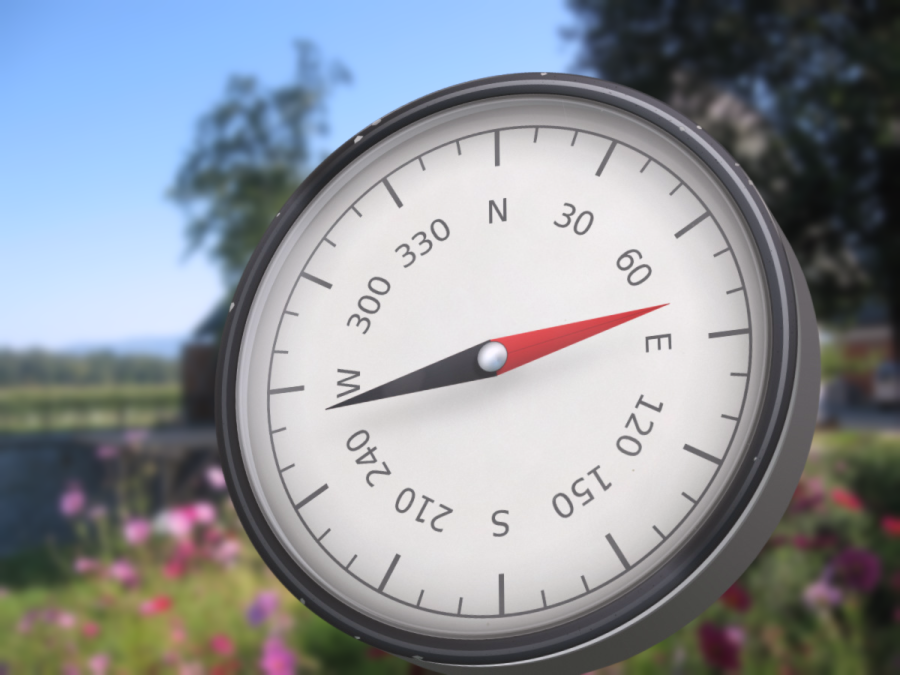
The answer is 80 °
